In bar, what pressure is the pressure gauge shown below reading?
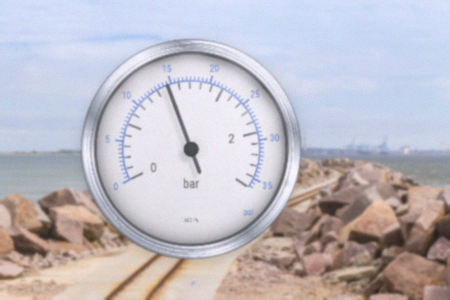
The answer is 1 bar
